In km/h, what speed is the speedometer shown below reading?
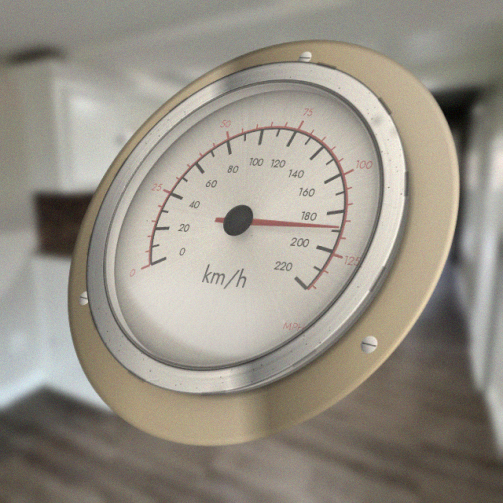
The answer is 190 km/h
